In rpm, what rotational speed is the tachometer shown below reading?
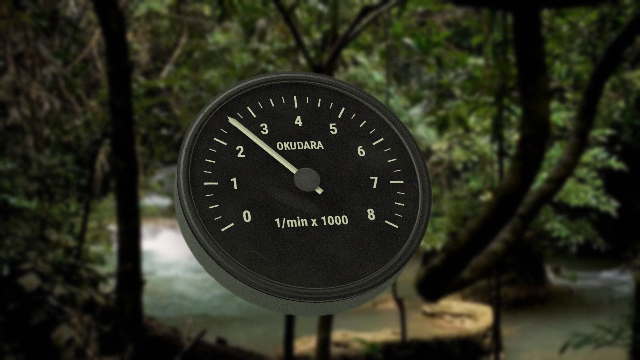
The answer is 2500 rpm
